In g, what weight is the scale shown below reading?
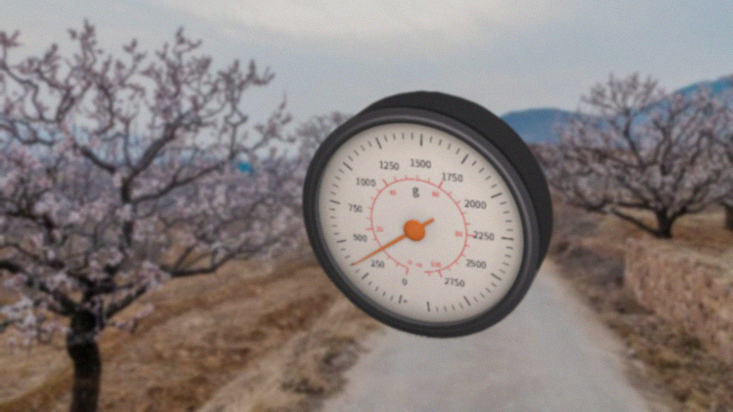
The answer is 350 g
